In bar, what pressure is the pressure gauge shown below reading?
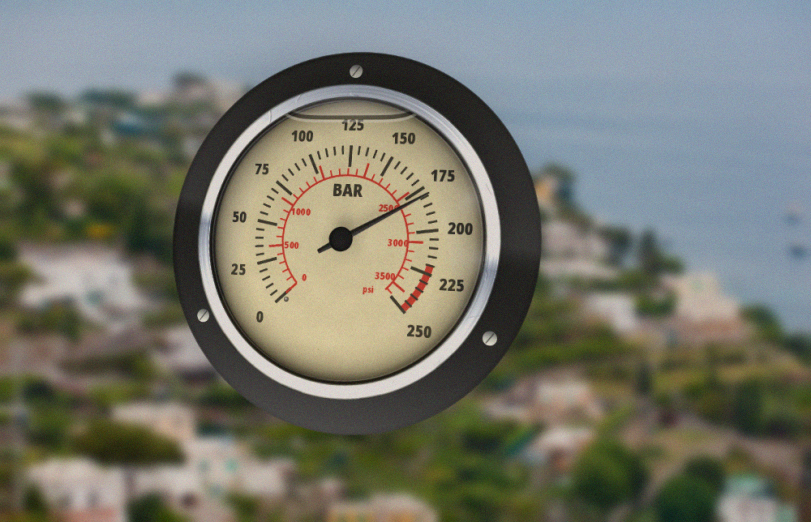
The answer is 180 bar
